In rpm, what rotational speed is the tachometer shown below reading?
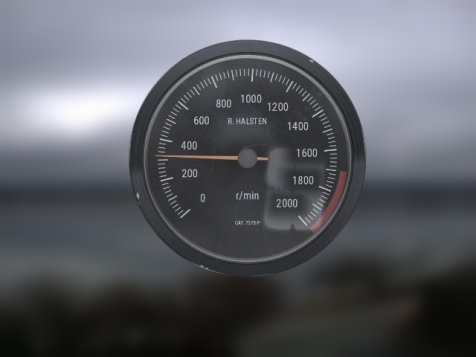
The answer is 320 rpm
